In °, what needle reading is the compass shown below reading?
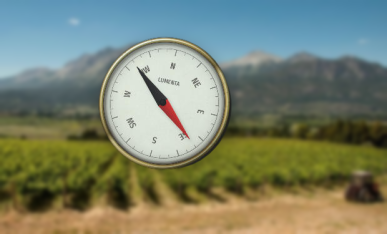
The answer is 130 °
